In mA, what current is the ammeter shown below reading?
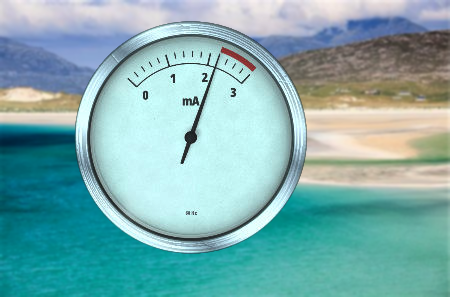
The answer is 2.2 mA
